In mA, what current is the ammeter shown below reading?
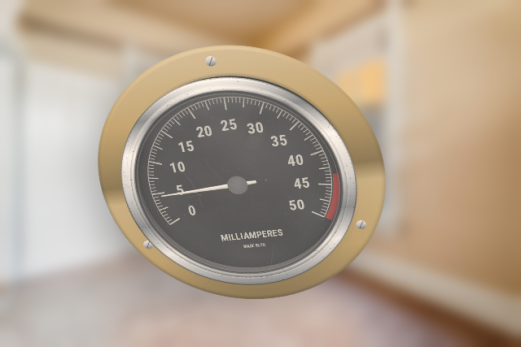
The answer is 5 mA
